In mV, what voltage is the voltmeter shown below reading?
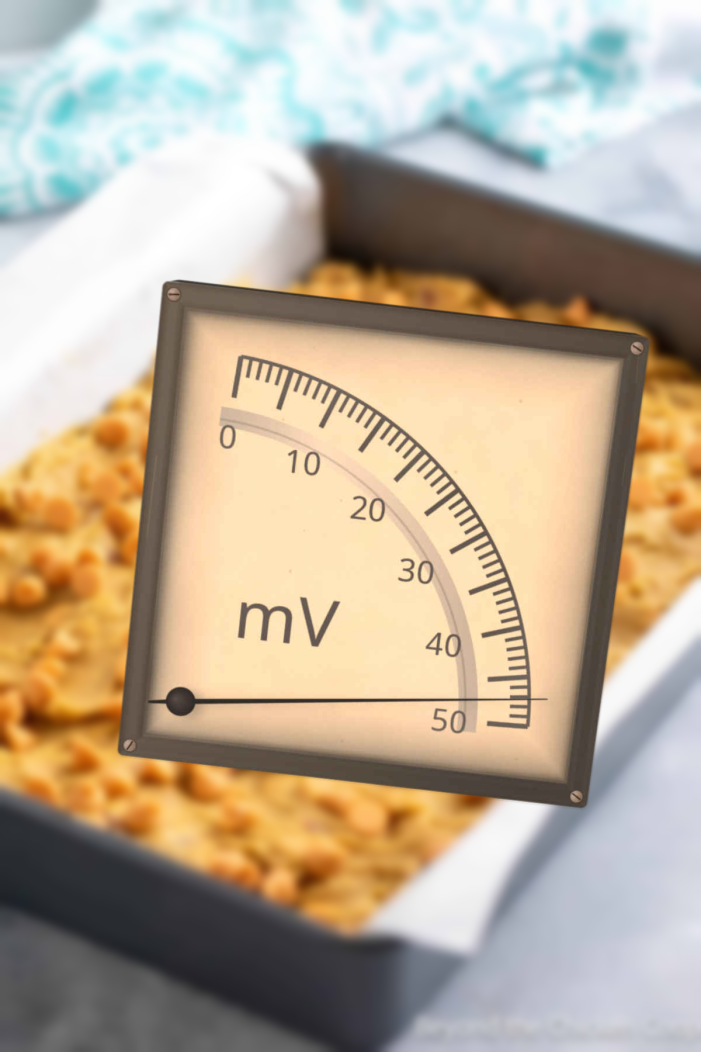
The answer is 47 mV
